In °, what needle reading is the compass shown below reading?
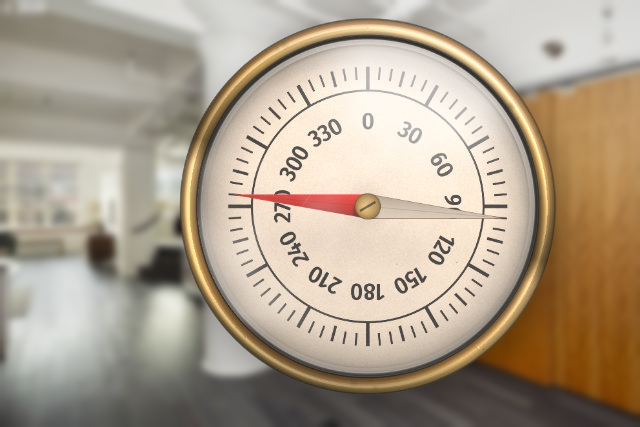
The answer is 275 °
